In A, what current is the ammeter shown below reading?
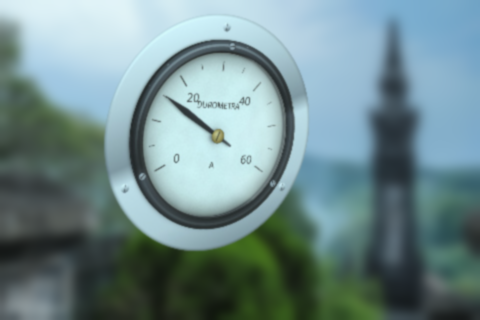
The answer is 15 A
